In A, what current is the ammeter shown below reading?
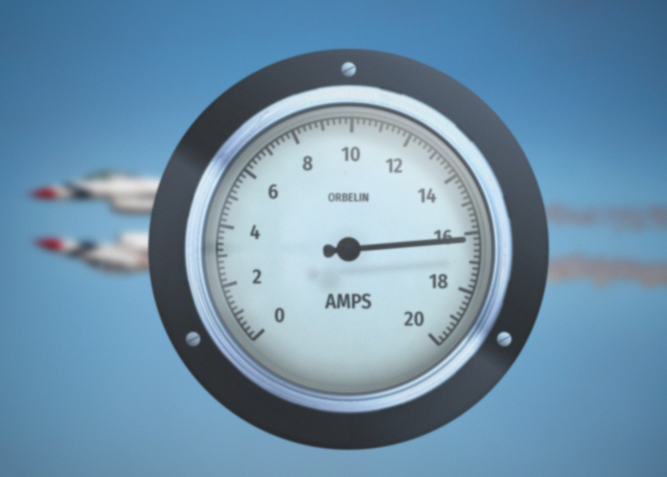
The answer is 16.2 A
